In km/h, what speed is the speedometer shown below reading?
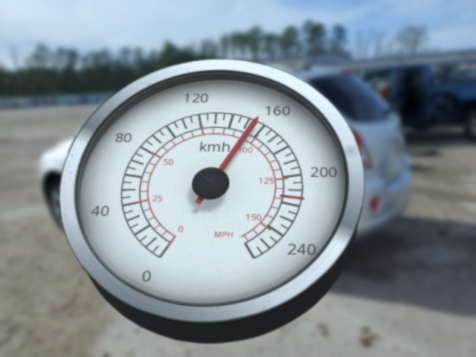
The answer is 155 km/h
